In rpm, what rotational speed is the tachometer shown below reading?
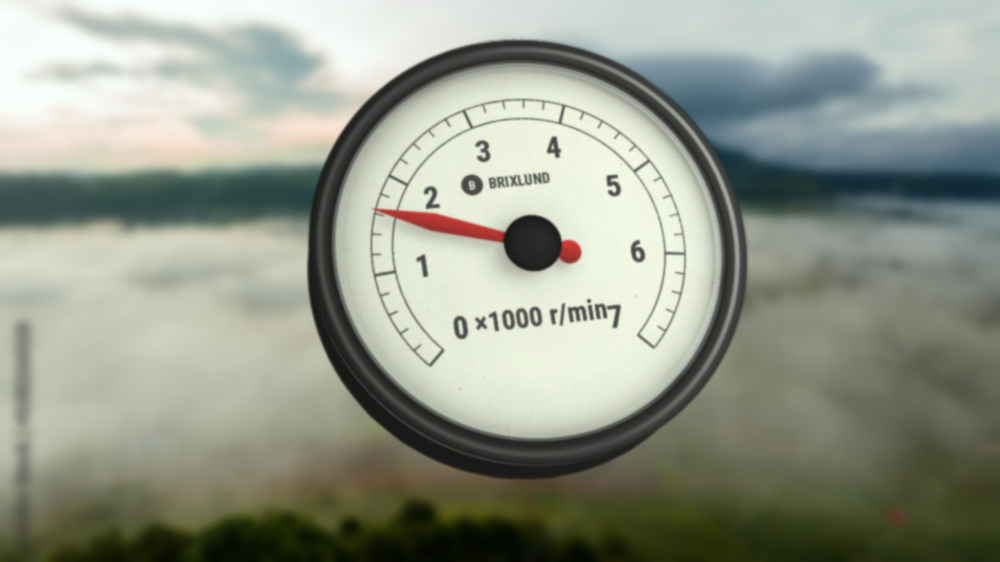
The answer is 1600 rpm
